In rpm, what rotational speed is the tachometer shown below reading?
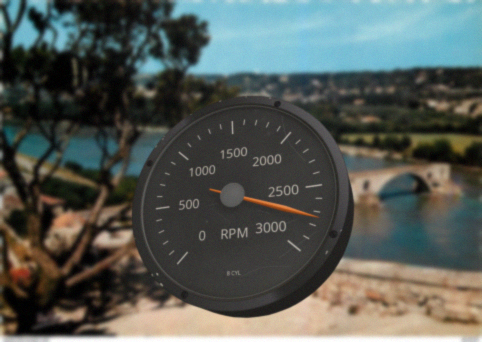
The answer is 2750 rpm
